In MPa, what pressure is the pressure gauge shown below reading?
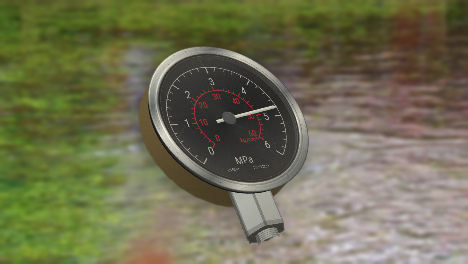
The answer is 4.8 MPa
